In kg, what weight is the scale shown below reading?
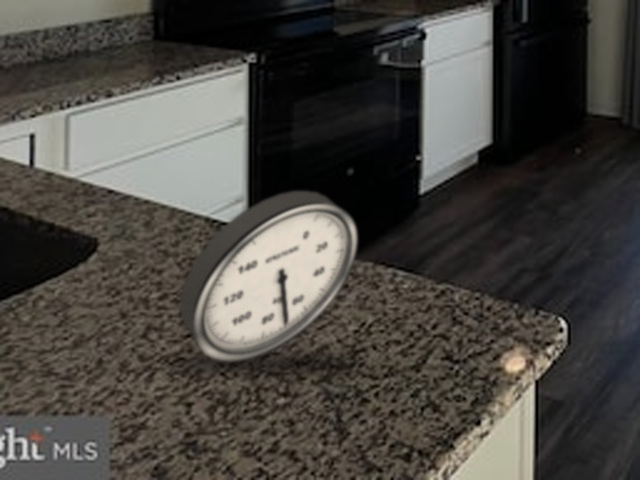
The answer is 70 kg
